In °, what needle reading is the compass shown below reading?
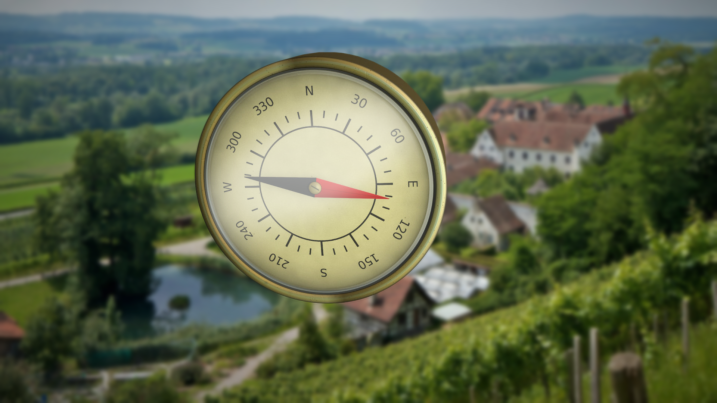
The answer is 100 °
